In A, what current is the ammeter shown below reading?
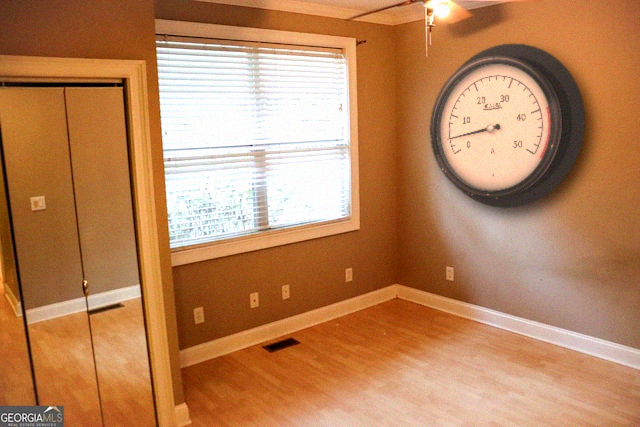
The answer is 4 A
